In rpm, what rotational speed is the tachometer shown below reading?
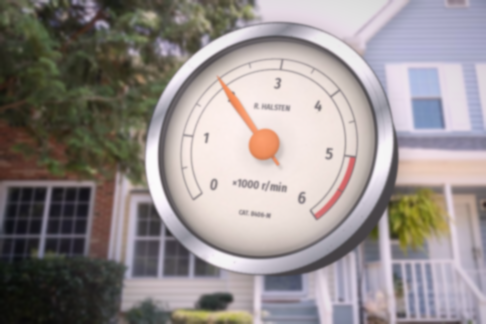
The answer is 2000 rpm
